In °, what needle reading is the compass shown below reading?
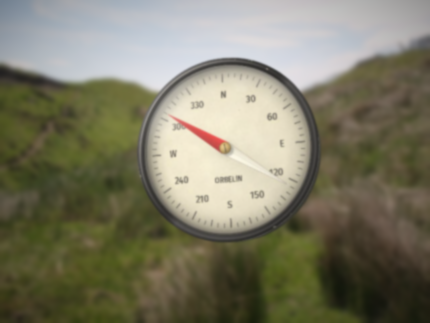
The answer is 305 °
